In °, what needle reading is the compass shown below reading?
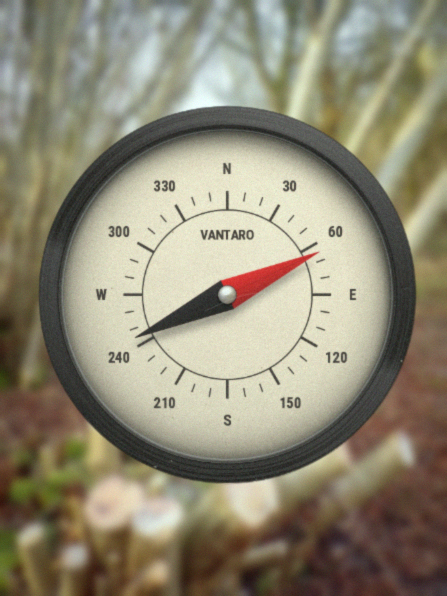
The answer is 65 °
